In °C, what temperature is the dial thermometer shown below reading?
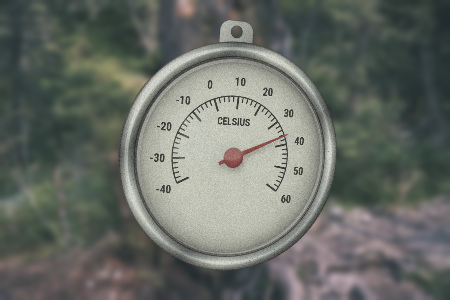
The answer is 36 °C
